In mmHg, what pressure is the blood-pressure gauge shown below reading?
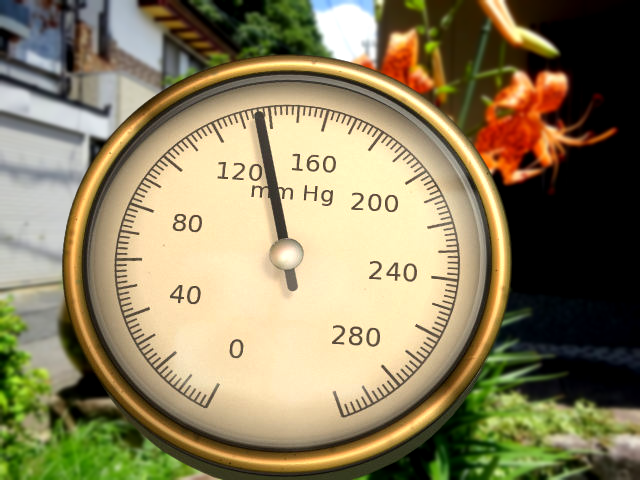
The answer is 136 mmHg
